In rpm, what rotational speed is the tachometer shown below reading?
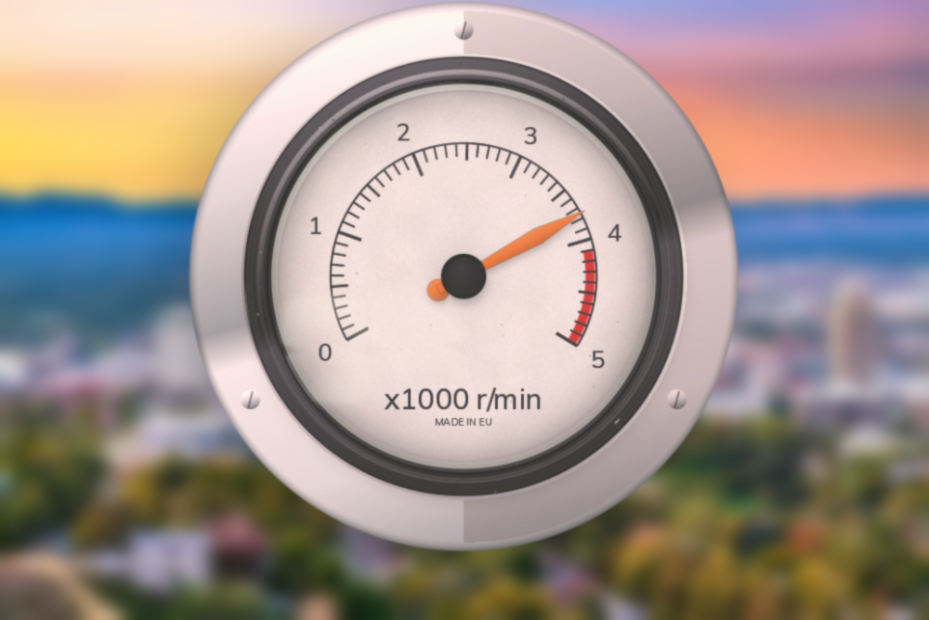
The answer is 3750 rpm
